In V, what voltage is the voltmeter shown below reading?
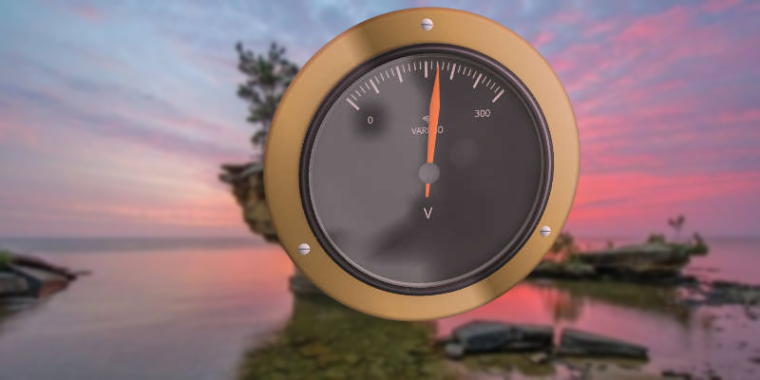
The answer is 170 V
